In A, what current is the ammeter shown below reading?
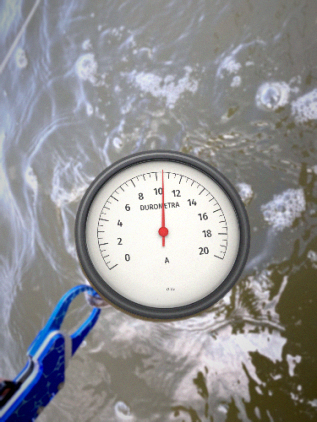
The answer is 10.5 A
